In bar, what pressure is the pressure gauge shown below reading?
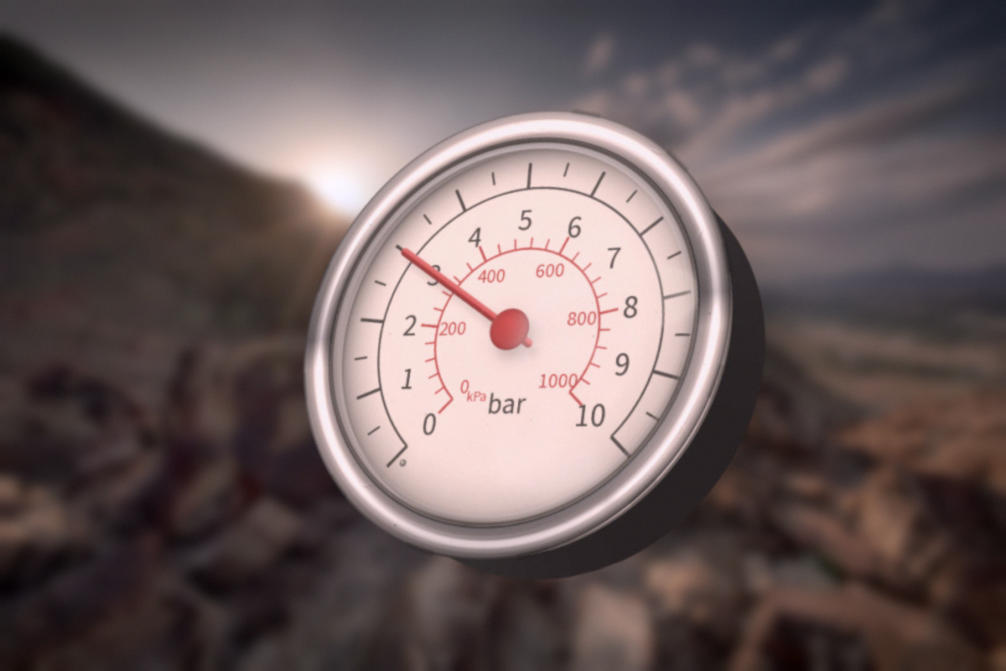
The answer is 3 bar
